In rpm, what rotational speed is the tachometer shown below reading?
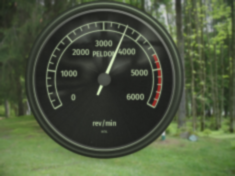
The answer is 3600 rpm
